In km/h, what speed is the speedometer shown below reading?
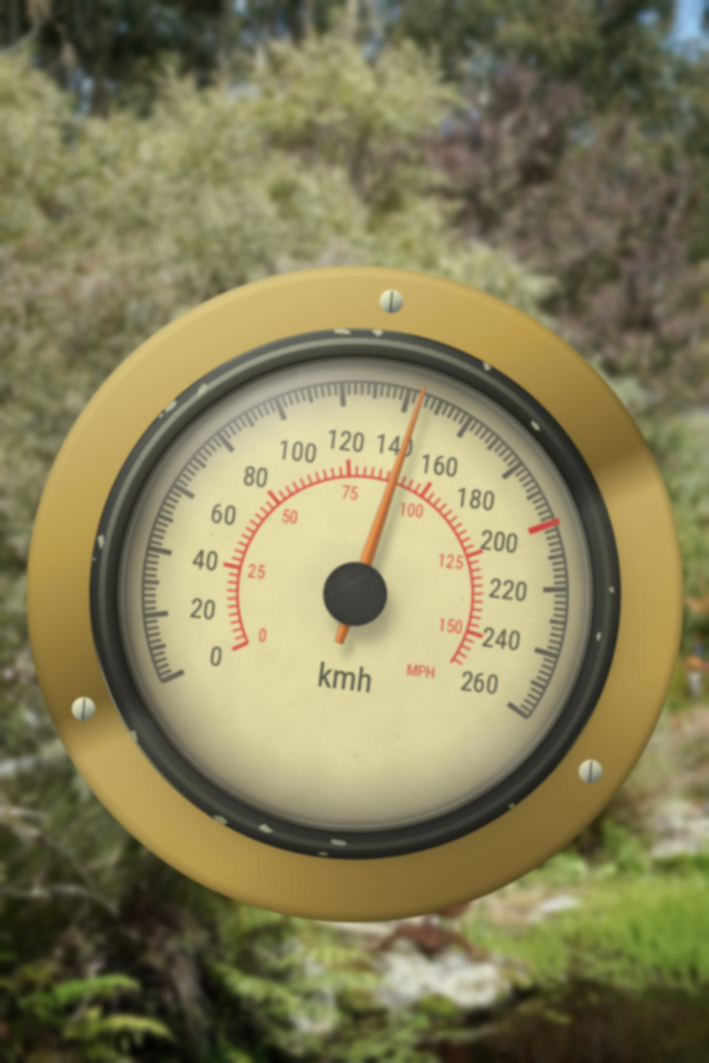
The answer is 144 km/h
